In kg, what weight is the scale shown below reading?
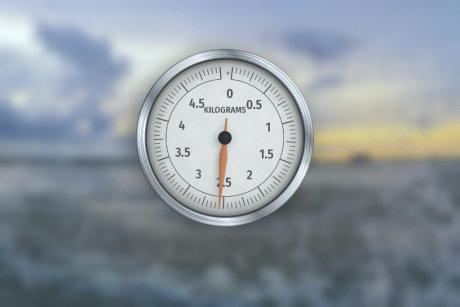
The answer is 2.55 kg
